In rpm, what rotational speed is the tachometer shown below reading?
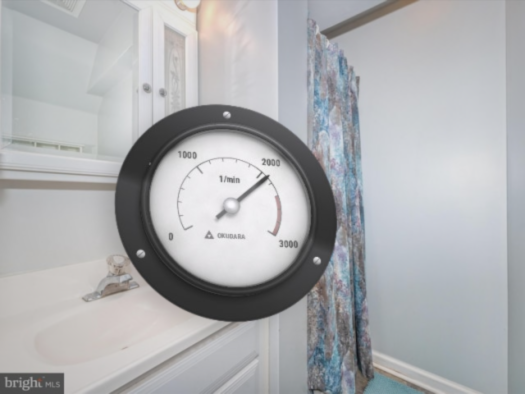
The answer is 2100 rpm
